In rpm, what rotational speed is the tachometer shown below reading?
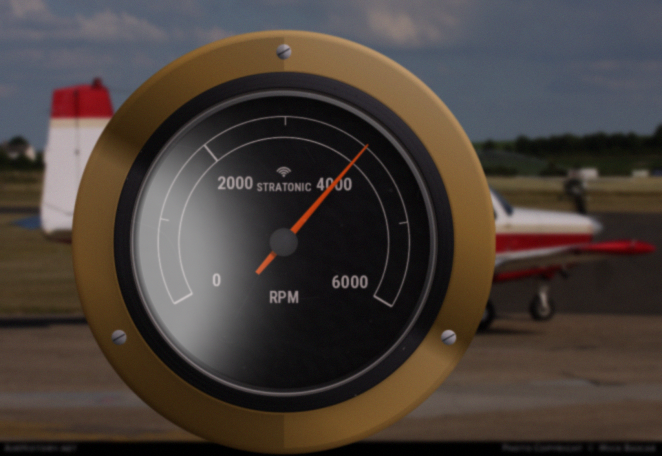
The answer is 4000 rpm
